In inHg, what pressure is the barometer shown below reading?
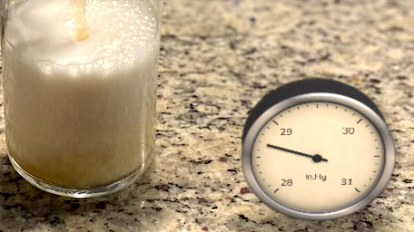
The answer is 28.7 inHg
